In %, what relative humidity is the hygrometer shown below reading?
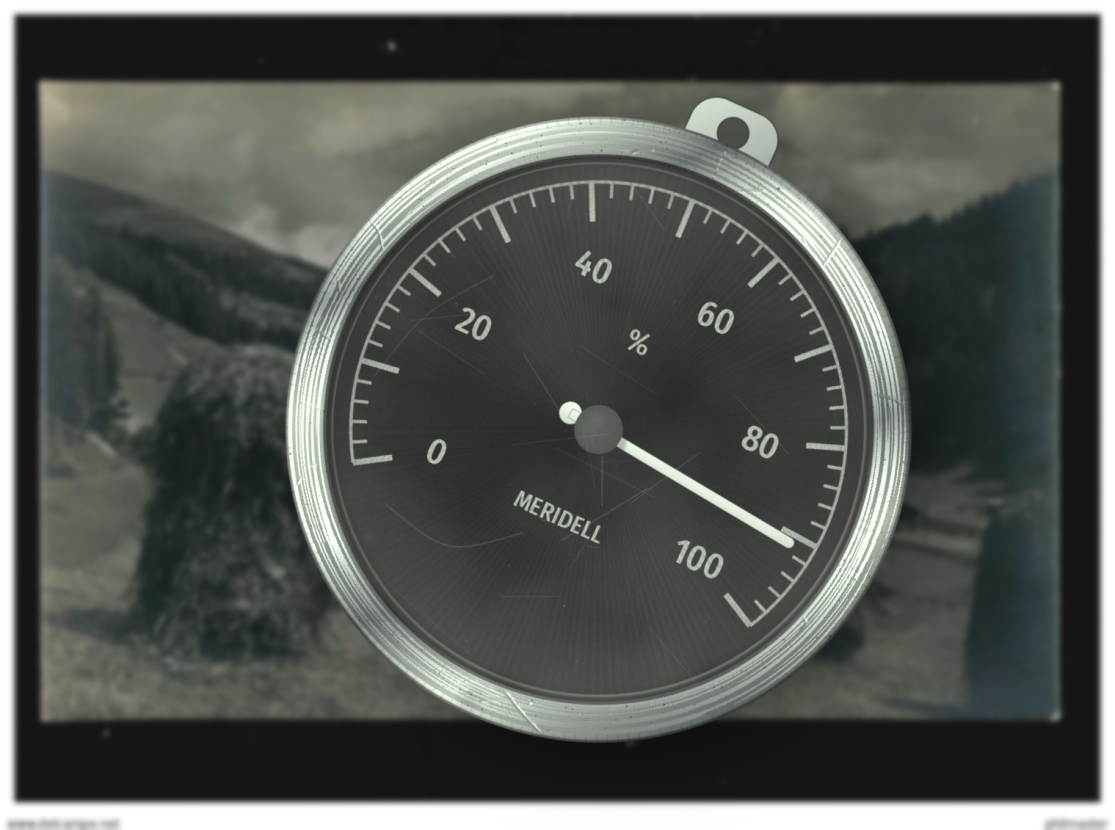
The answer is 91 %
